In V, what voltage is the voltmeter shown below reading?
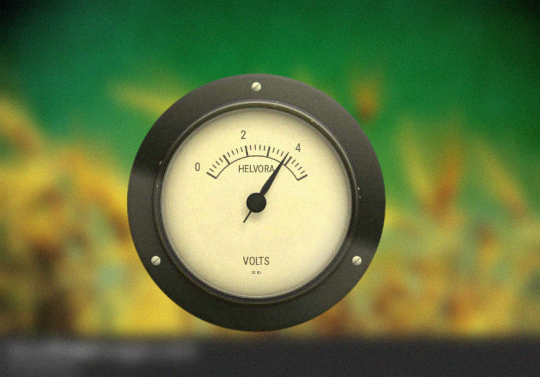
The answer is 3.8 V
